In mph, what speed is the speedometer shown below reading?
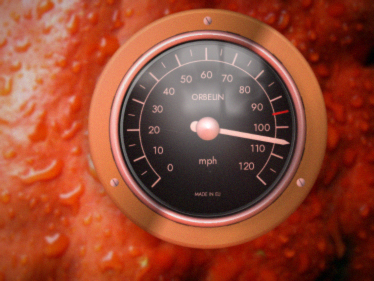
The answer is 105 mph
